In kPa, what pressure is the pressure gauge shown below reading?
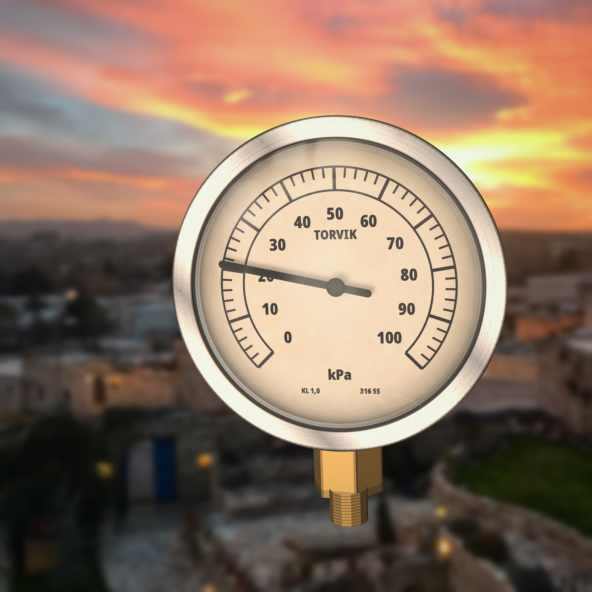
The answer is 21 kPa
